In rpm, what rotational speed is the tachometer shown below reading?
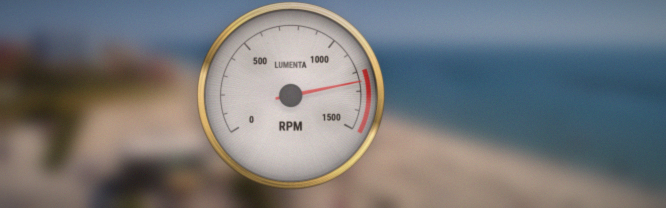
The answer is 1250 rpm
